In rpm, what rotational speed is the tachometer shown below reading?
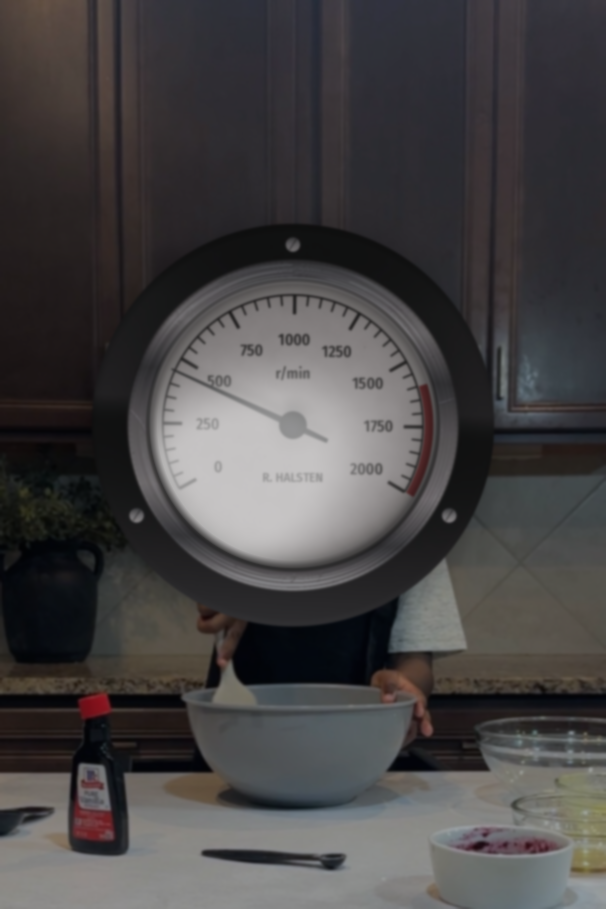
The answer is 450 rpm
